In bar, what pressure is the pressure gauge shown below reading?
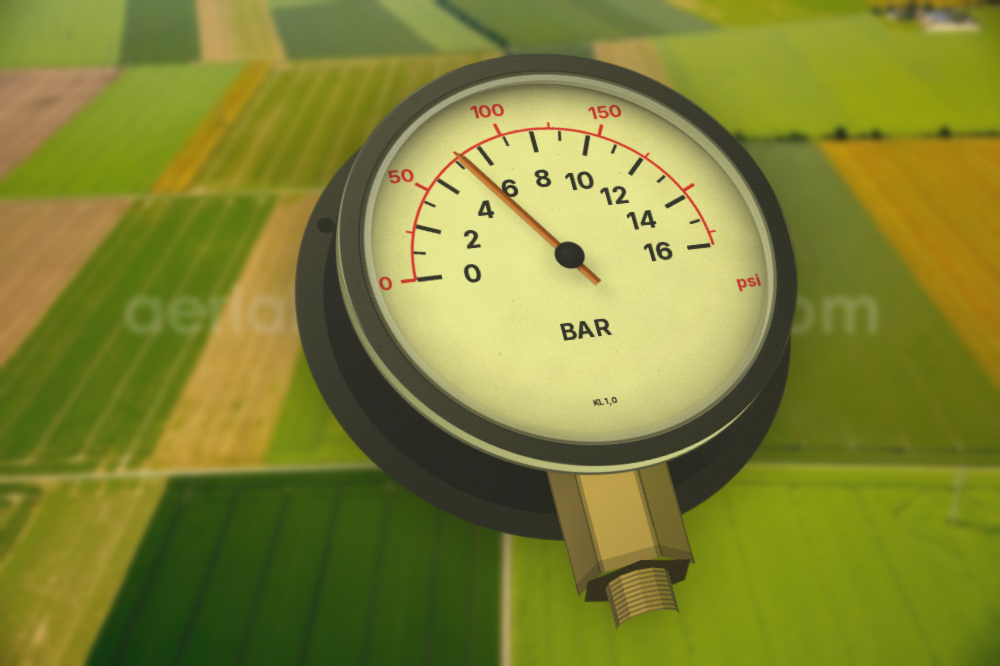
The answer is 5 bar
